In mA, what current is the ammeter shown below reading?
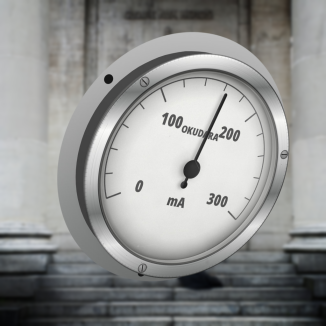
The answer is 160 mA
